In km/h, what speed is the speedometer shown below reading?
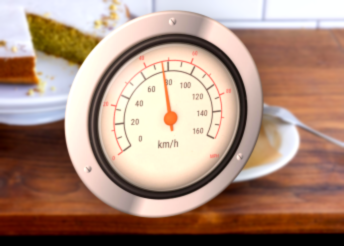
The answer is 75 km/h
